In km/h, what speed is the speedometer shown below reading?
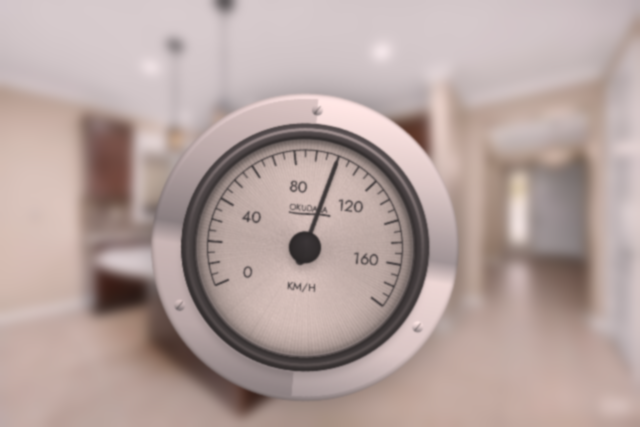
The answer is 100 km/h
